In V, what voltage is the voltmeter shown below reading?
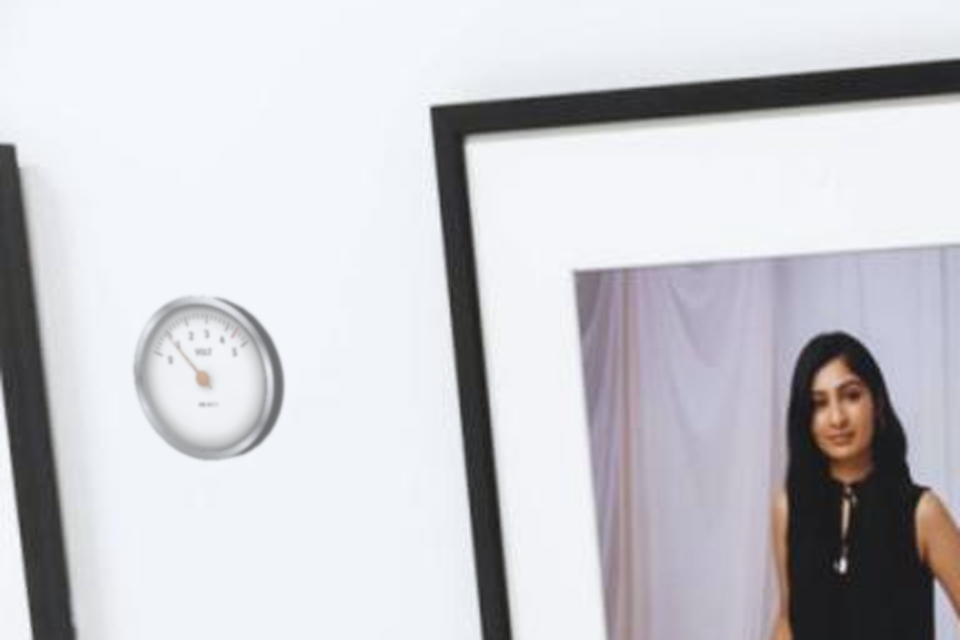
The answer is 1 V
